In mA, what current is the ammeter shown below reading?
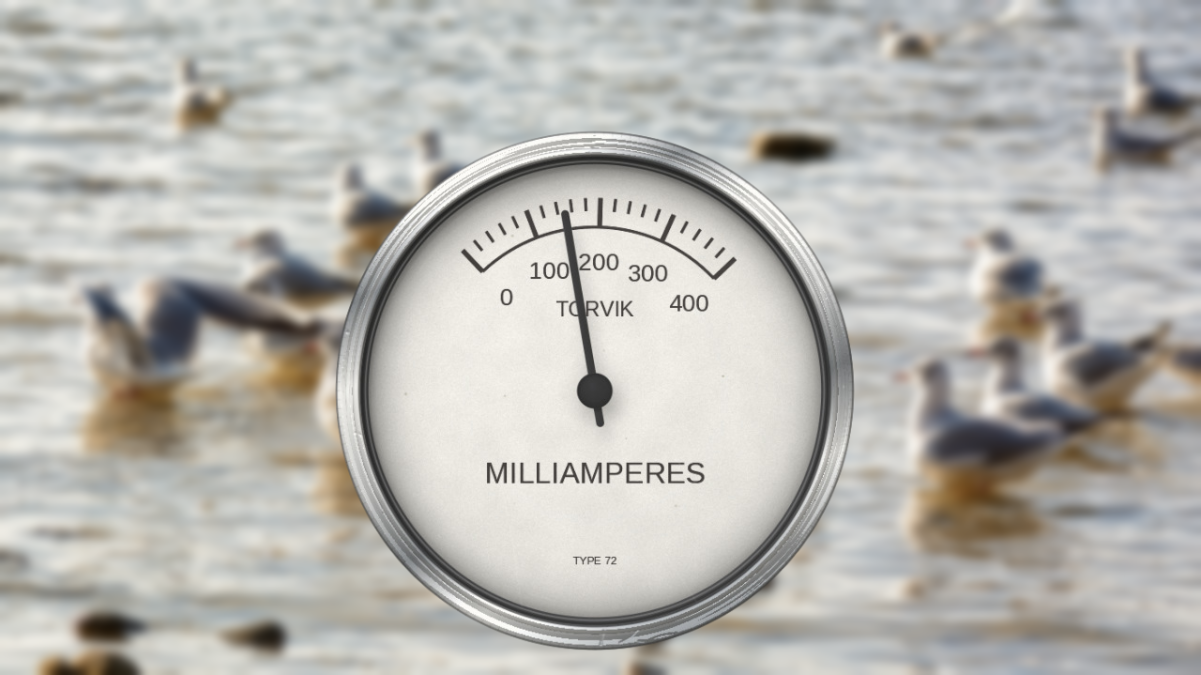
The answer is 150 mA
